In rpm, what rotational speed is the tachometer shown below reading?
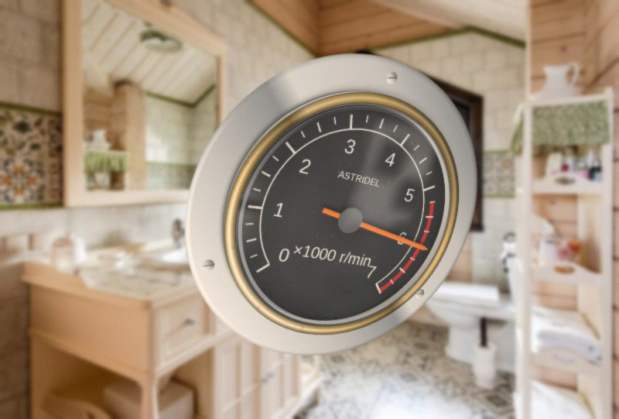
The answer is 6000 rpm
